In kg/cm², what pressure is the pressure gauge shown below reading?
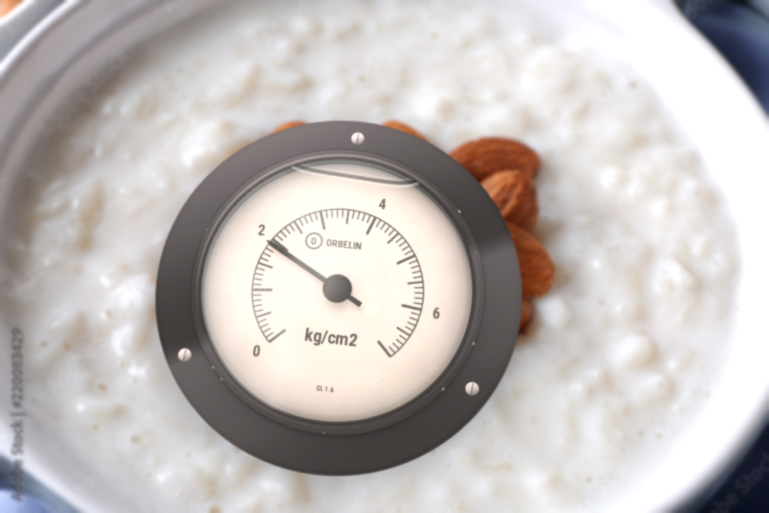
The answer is 1.9 kg/cm²
